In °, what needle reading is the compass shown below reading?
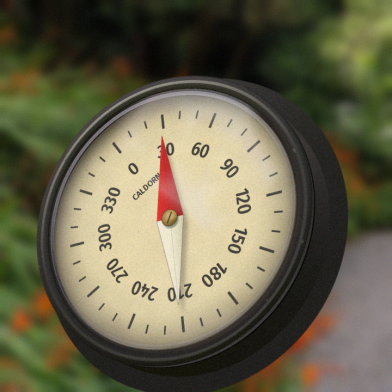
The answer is 30 °
